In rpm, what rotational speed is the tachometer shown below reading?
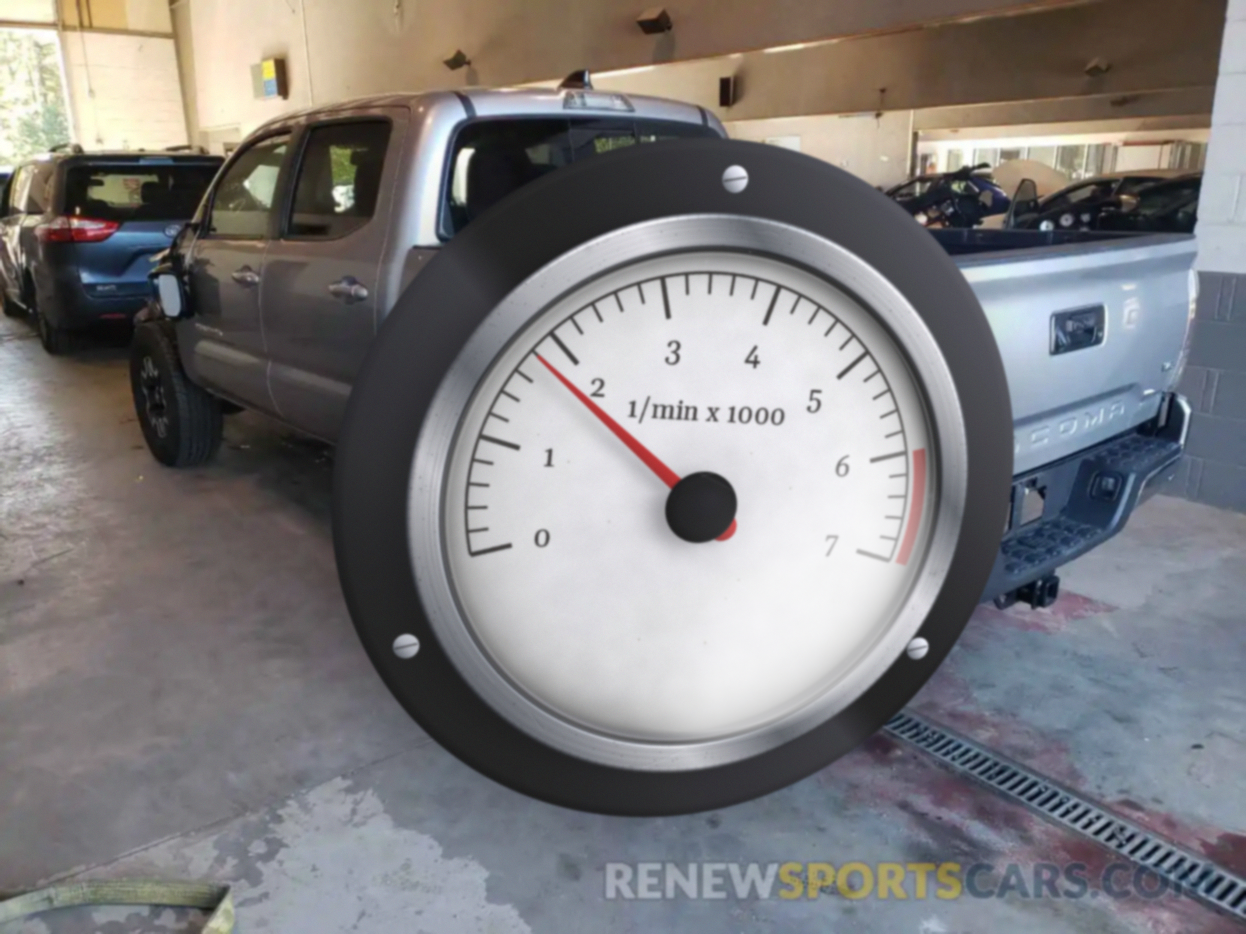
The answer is 1800 rpm
